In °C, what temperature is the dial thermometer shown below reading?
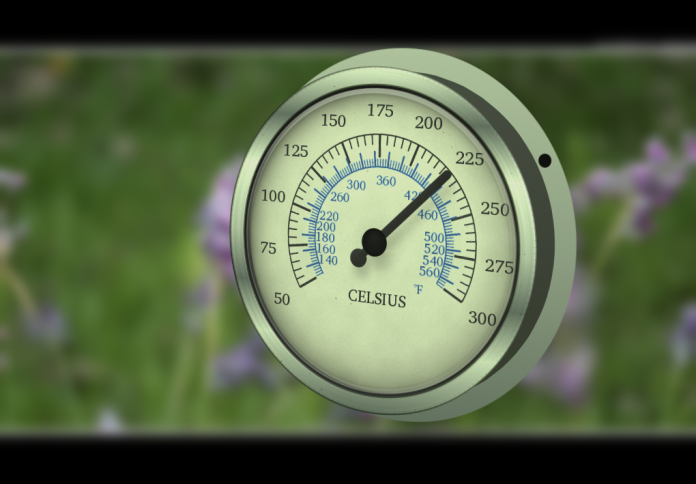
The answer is 225 °C
